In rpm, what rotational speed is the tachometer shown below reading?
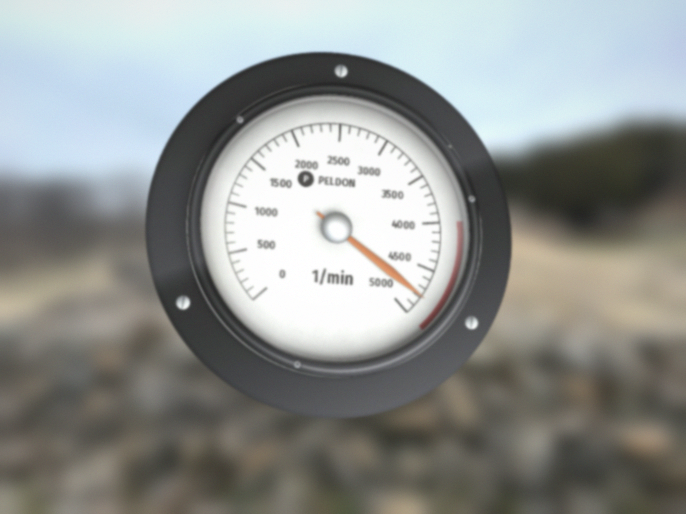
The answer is 4800 rpm
